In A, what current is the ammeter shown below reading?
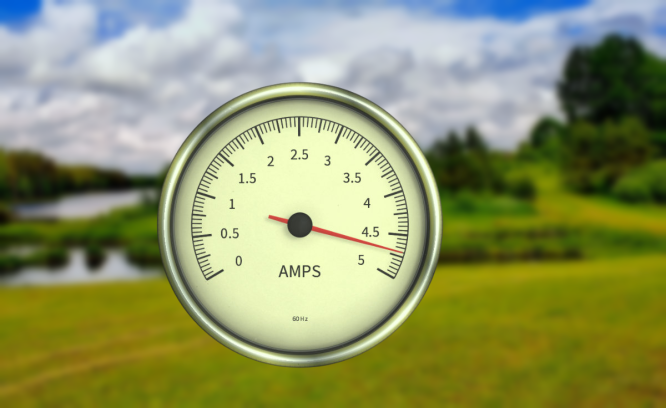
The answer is 4.7 A
